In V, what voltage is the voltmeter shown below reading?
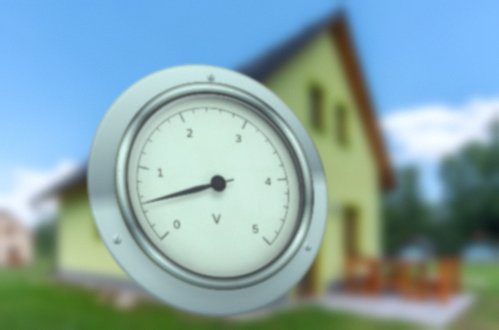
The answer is 0.5 V
